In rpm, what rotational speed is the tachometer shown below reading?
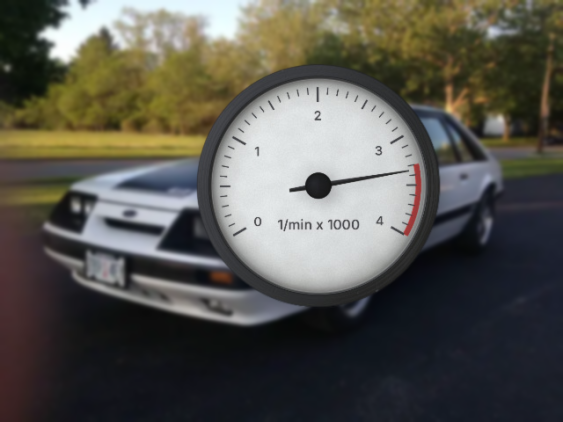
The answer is 3350 rpm
